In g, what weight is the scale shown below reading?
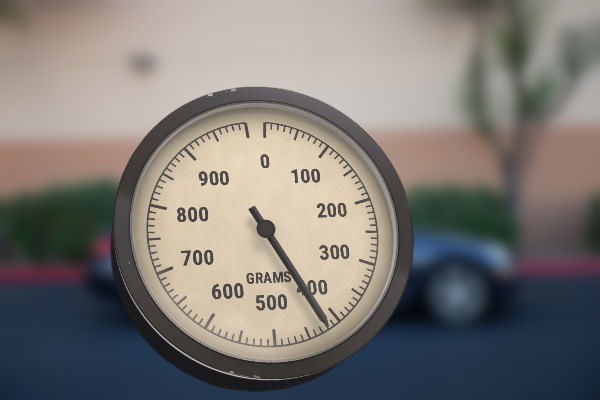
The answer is 420 g
